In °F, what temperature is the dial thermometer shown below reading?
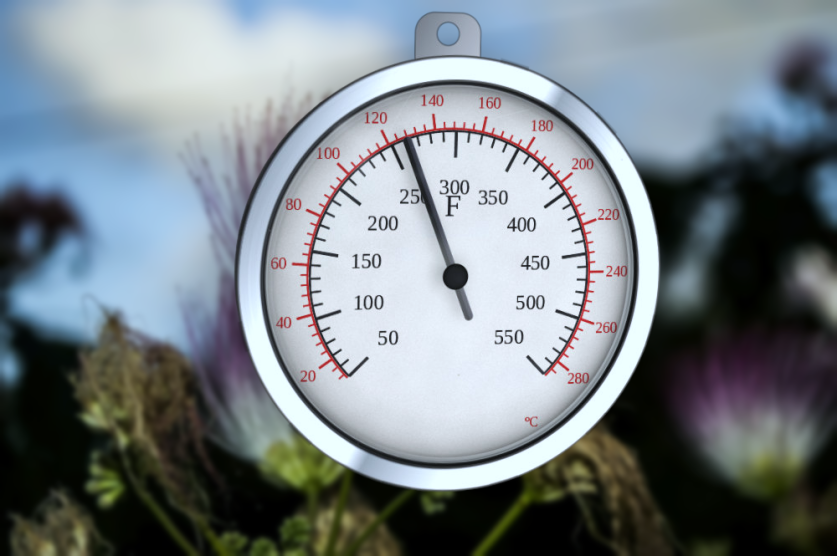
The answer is 260 °F
